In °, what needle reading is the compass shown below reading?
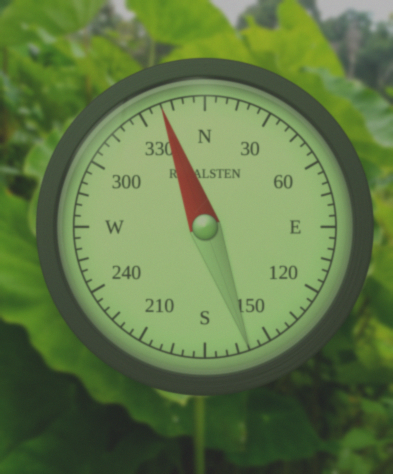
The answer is 340 °
